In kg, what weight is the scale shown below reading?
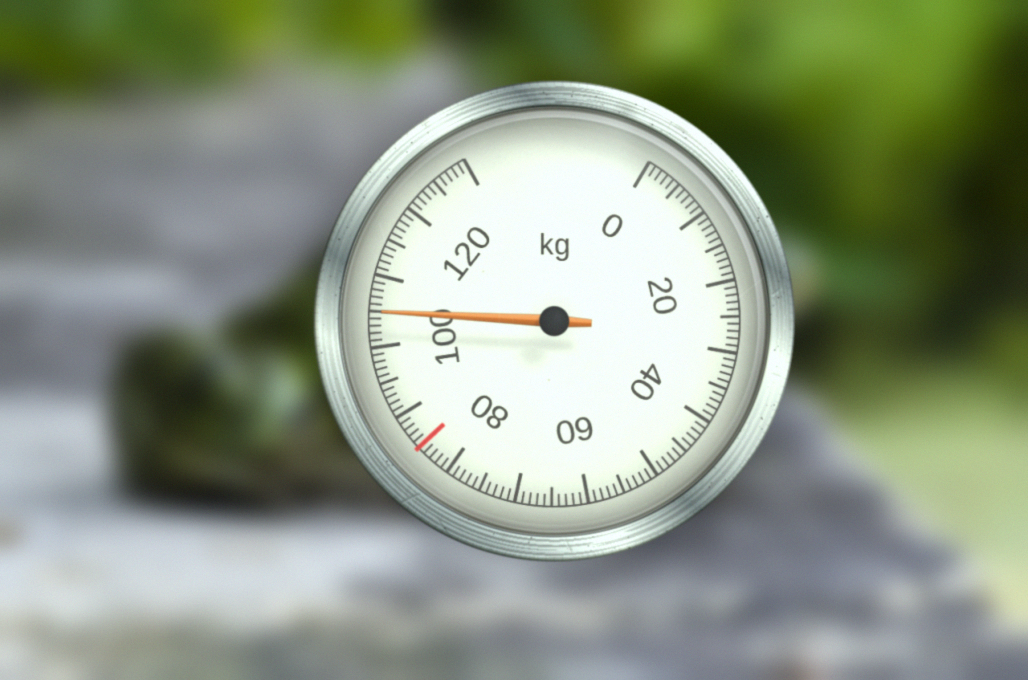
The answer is 105 kg
